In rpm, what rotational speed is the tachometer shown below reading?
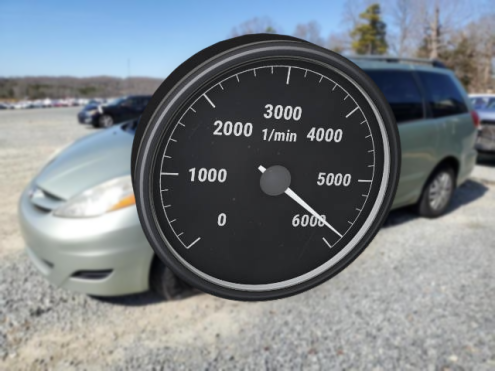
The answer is 5800 rpm
